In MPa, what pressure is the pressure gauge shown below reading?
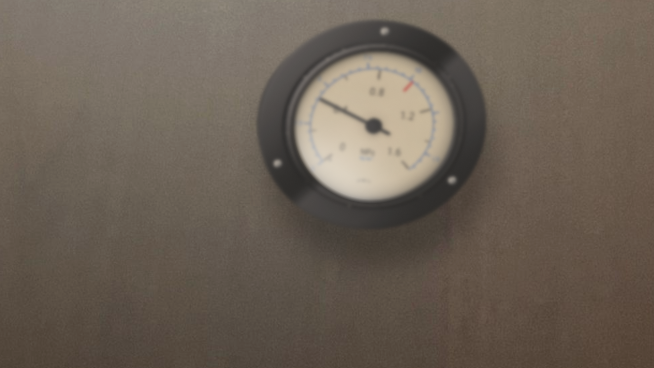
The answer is 0.4 MPa
